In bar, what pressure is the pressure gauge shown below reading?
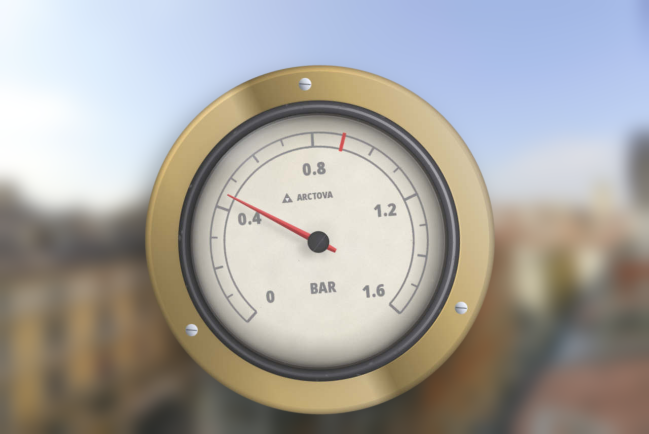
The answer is 0.45 bar
